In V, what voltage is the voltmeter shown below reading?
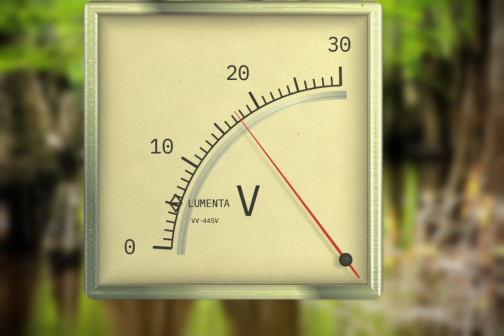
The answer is 17.5 V
